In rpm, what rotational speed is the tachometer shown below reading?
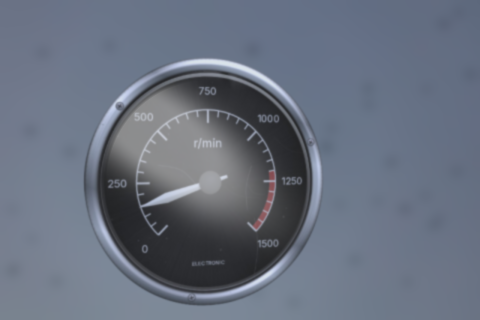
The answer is 150 rpm
